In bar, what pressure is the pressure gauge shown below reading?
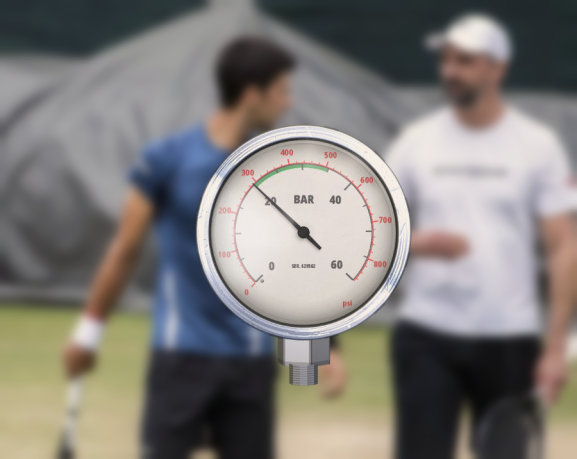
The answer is 20 bar
